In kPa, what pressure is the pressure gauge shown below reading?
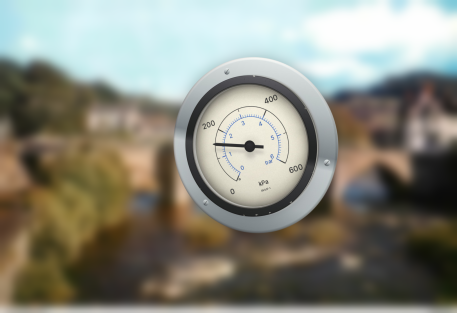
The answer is 150 kPa
